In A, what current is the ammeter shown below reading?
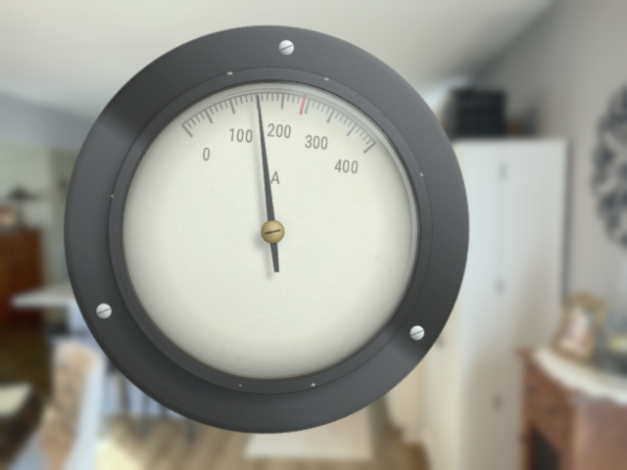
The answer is 150 A
